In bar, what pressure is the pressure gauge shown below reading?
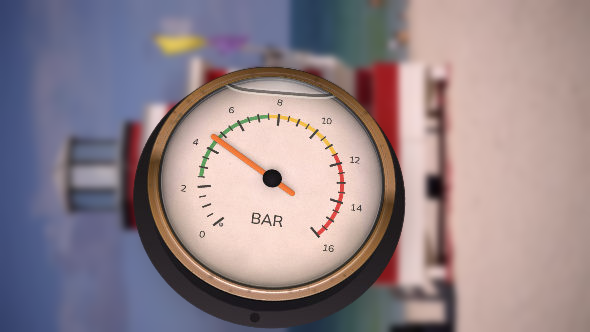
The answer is 4.5 bar
